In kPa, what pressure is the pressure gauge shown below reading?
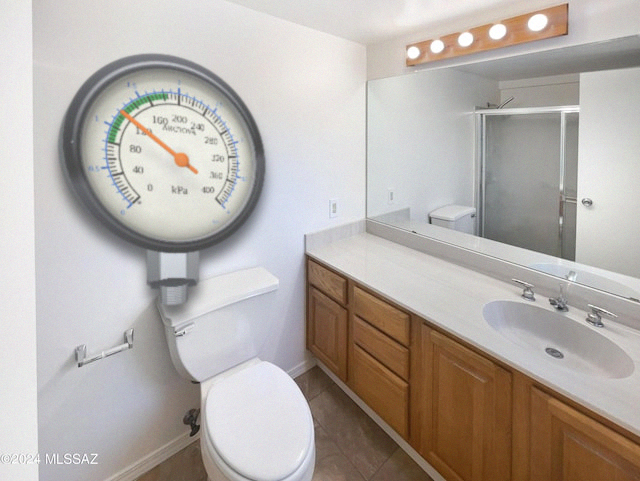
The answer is 120 kPa
